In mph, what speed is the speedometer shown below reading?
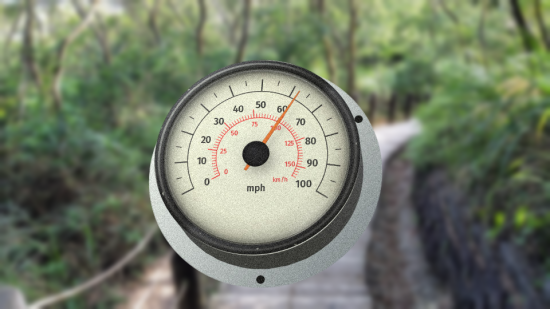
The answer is 62.5 mph
